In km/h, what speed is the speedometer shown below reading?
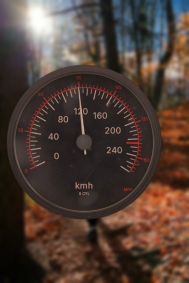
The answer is 120 km/h
